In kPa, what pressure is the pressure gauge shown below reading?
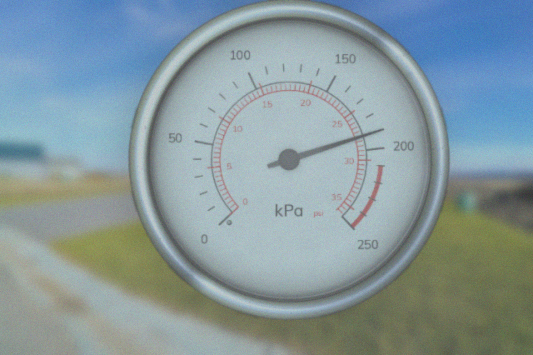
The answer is 190 kPa
